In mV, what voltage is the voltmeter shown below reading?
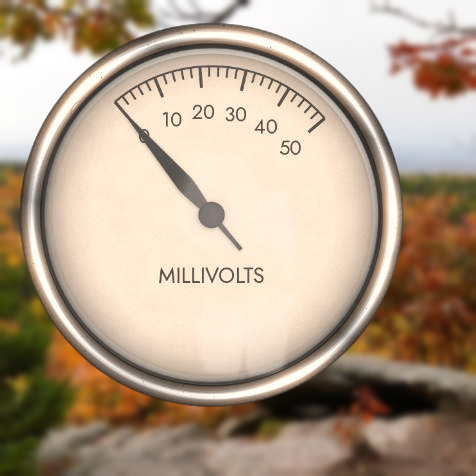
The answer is 0 mV
